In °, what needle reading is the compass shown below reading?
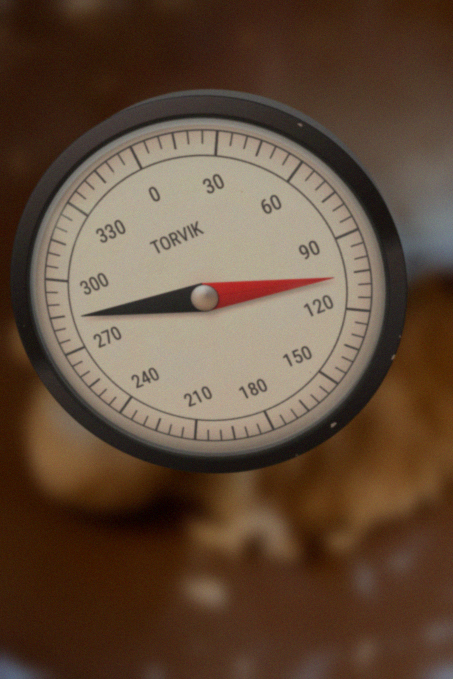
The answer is 105 °
